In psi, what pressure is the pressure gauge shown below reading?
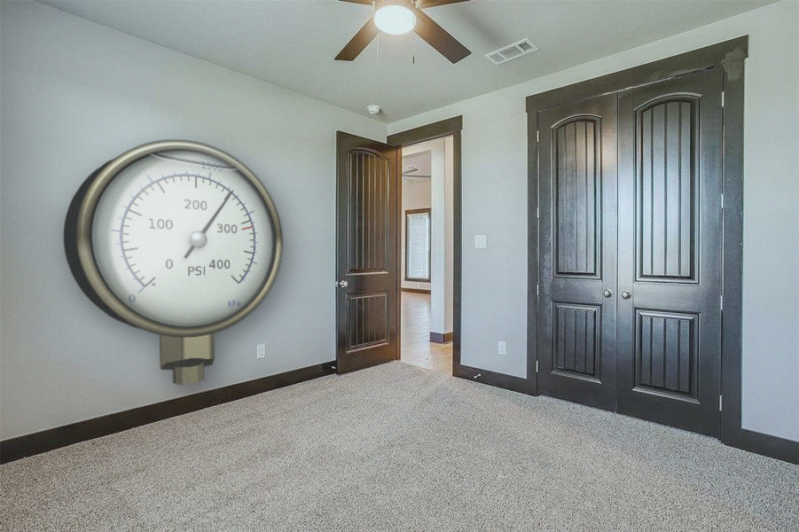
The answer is 250 psi
